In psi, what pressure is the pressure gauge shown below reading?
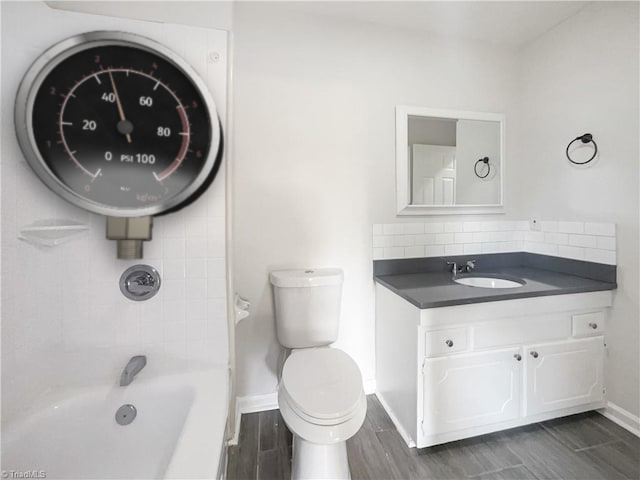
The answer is 45 psi
